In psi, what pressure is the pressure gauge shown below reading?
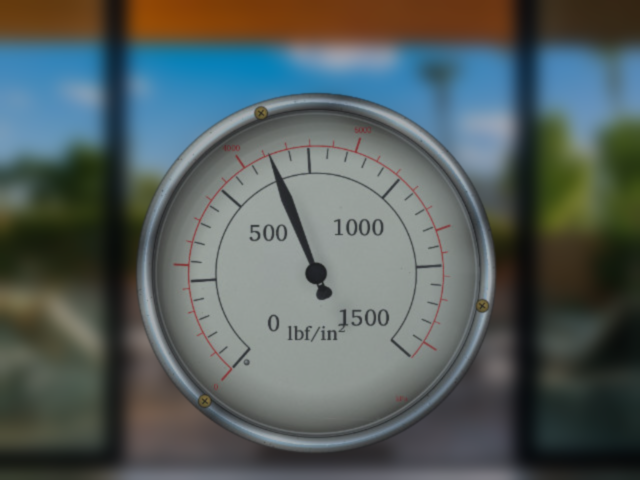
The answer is 650 psi
